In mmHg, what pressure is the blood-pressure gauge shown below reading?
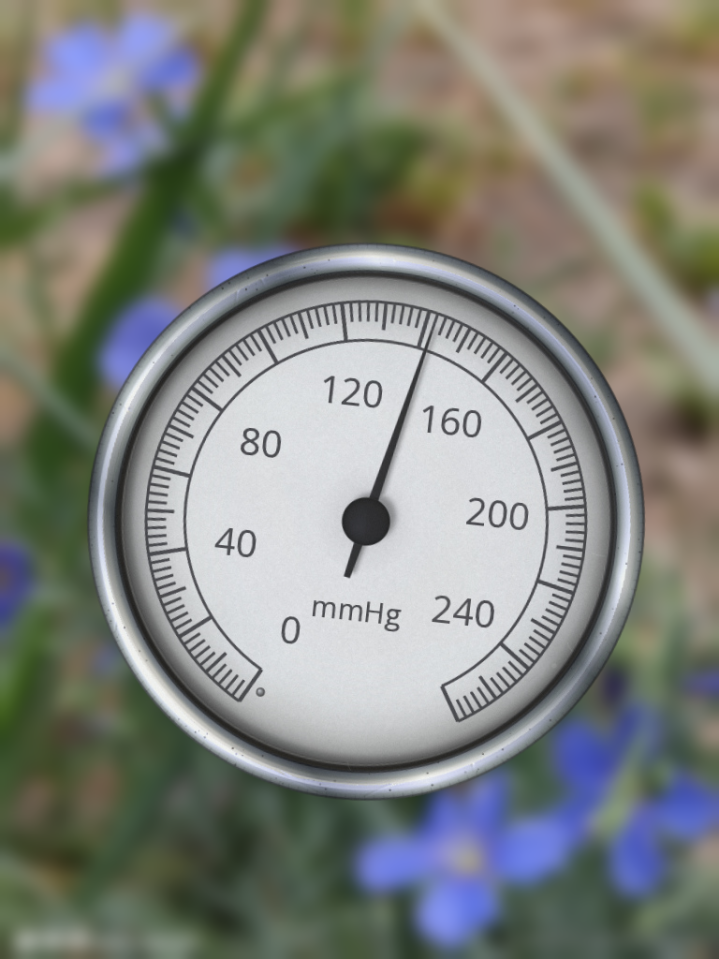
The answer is 142 mmHg
